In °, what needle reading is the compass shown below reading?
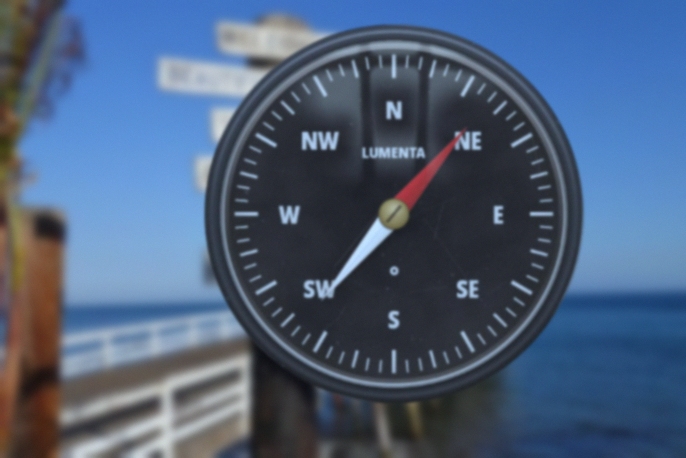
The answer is 40 °
